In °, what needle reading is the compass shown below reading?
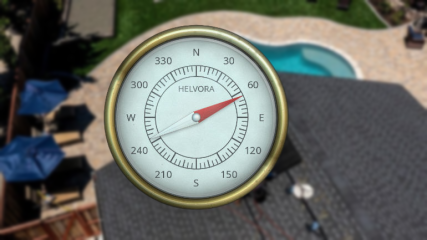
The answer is 65 °
